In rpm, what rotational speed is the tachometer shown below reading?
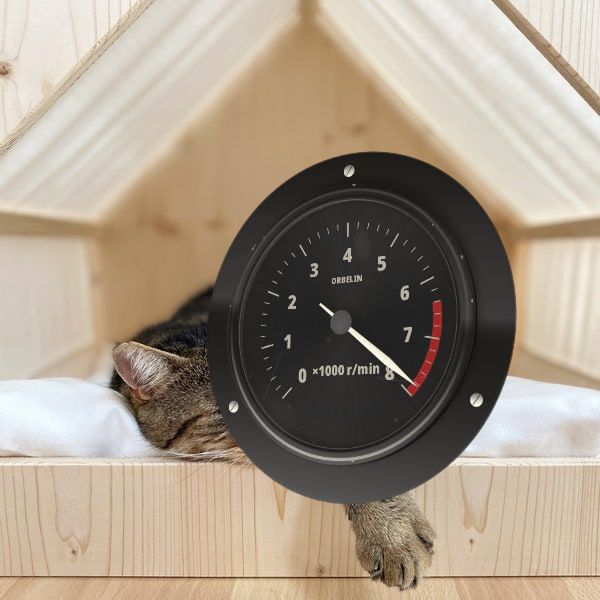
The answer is 7800 rpm
